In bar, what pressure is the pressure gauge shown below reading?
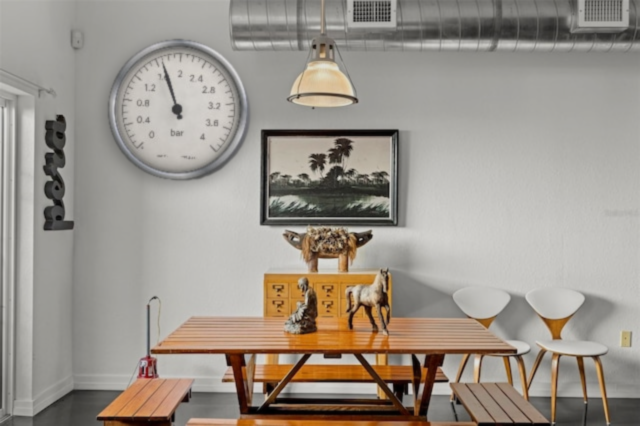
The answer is 1.7 bar
